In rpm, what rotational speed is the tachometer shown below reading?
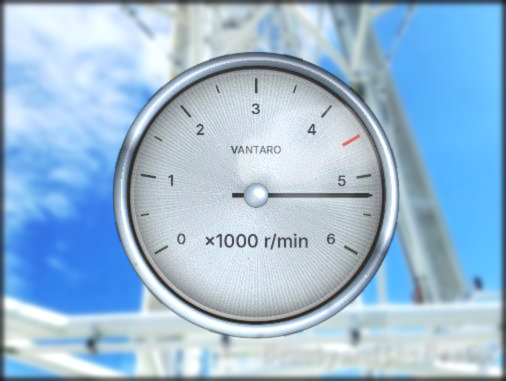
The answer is 5250 rpm
